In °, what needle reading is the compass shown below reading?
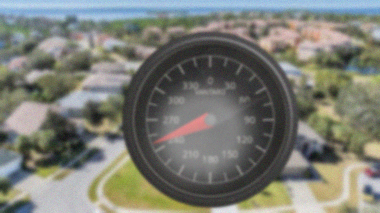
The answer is 247.5 °
